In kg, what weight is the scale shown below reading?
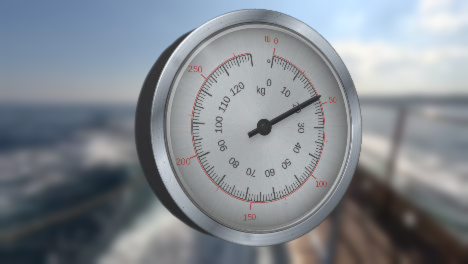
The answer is 20 kg
